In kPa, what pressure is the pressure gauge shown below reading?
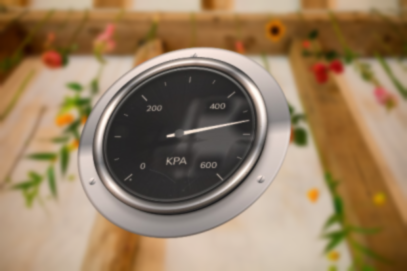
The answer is 475 kPa
